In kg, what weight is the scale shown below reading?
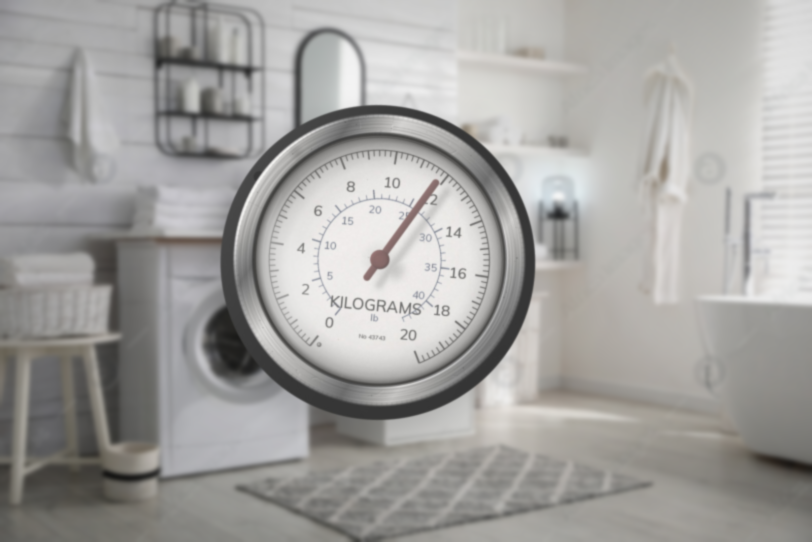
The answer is 11.8 kg
